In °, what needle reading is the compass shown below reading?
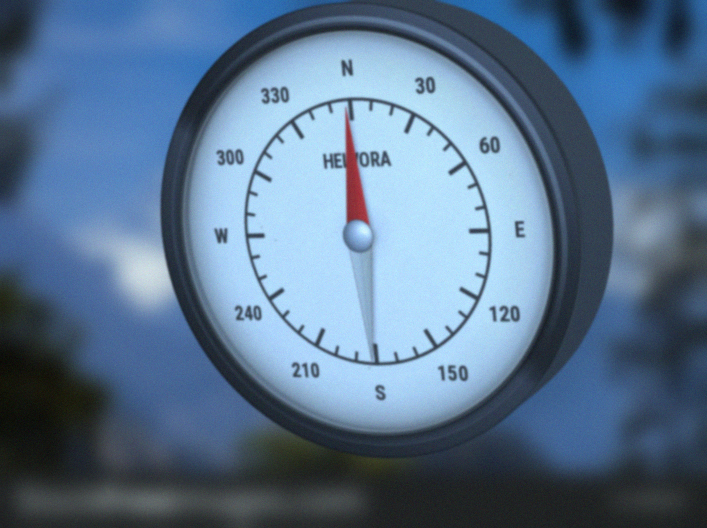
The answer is 0 °
